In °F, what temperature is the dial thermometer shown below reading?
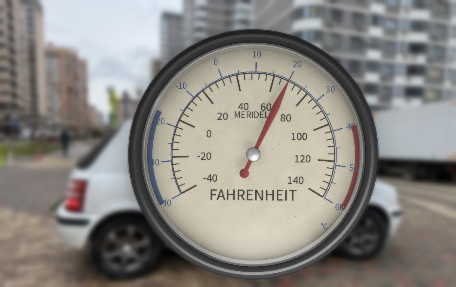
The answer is 68 °F
